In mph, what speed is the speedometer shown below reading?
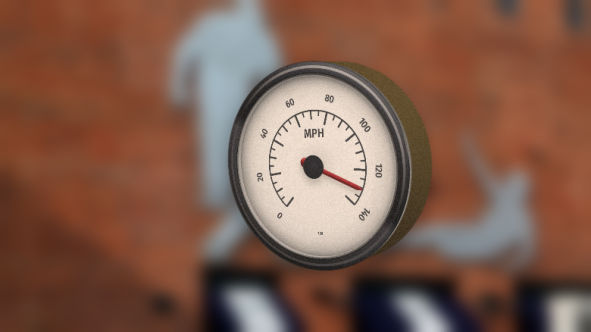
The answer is 130 mph
